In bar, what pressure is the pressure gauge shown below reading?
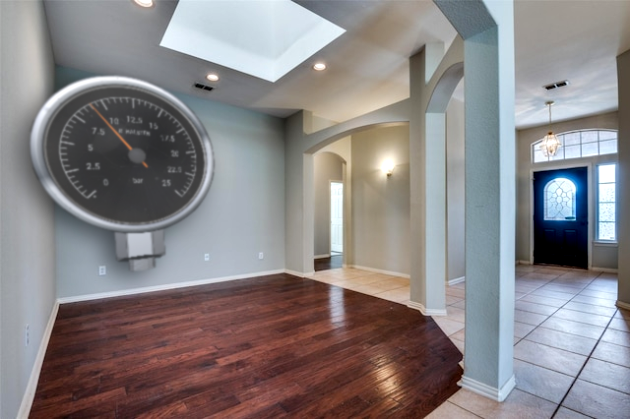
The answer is 9 bar
